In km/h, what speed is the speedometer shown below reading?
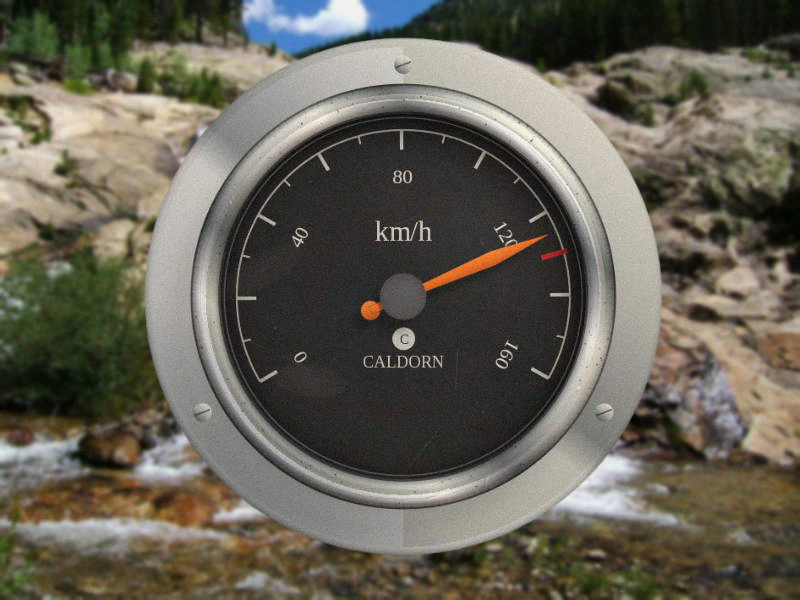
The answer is 125 km/h
